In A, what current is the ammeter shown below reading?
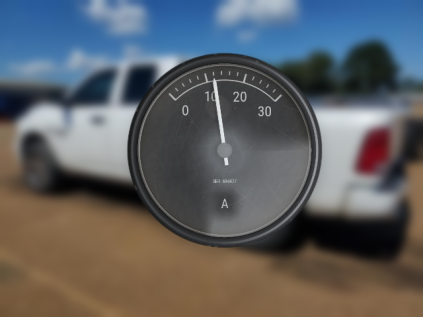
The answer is 12 A
